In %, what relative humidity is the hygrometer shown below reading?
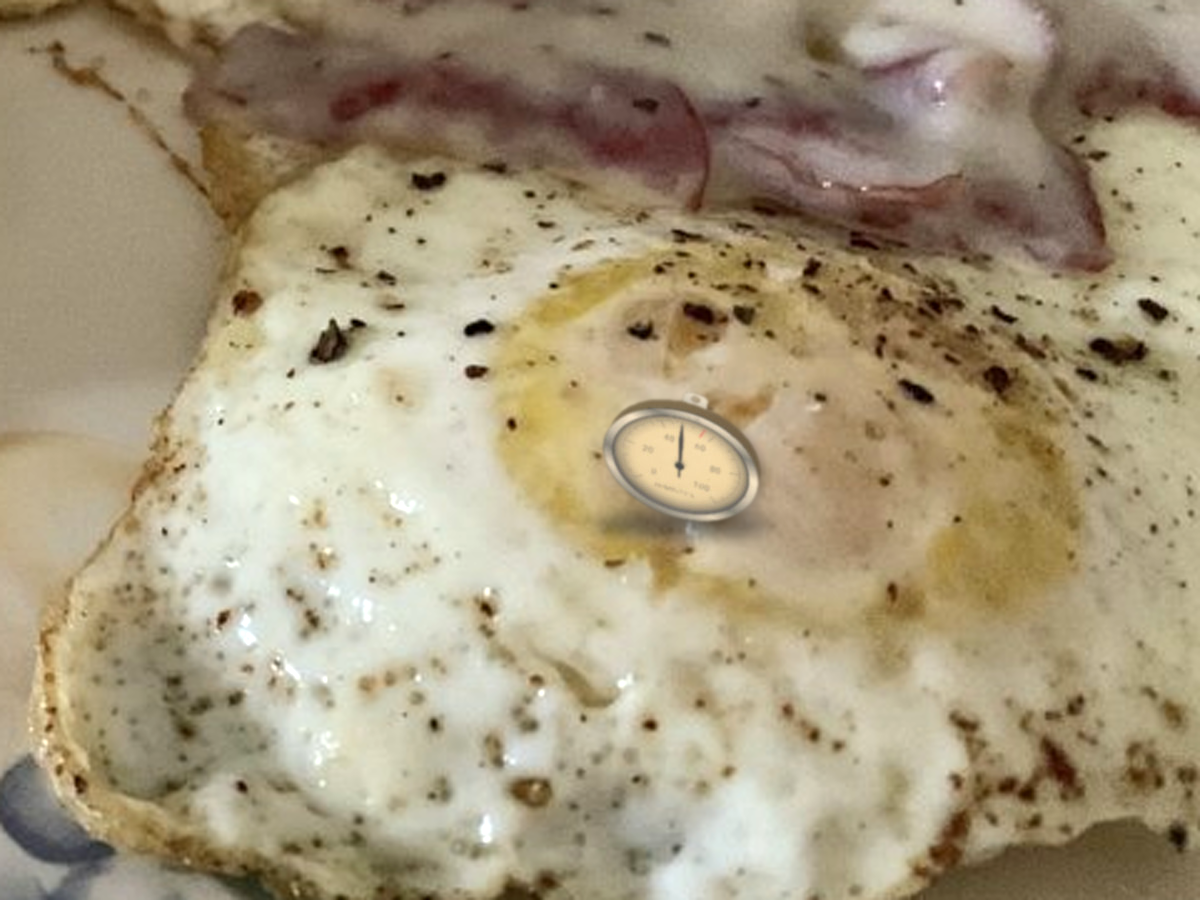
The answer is 48 %
